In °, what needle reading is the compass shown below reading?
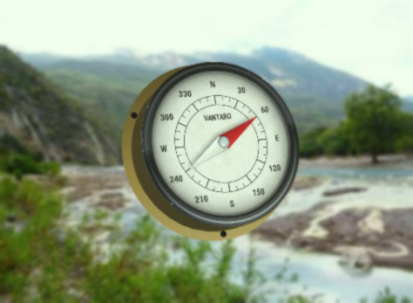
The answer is 60 °
